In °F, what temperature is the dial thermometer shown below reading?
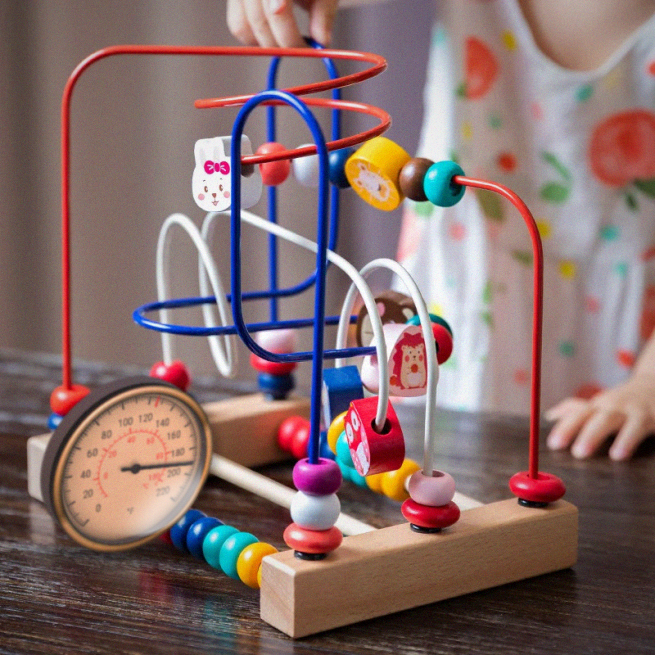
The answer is 190 °F
